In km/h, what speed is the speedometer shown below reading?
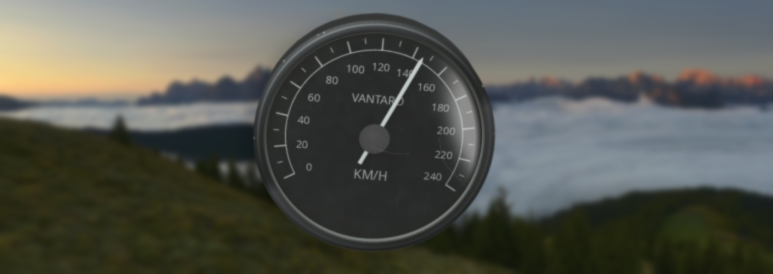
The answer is 145 km/h
